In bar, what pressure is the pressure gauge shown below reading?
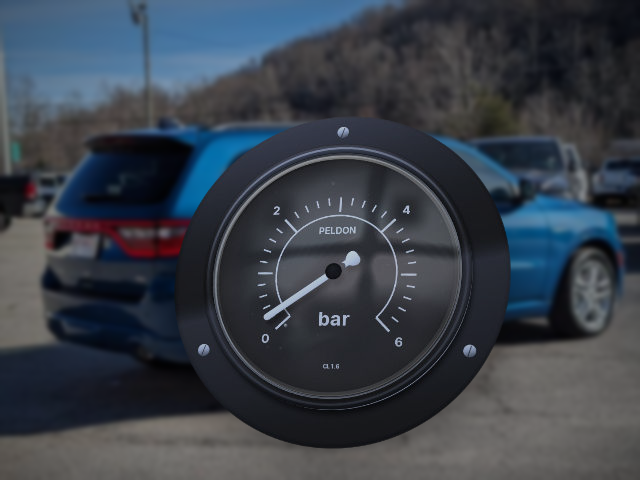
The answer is 0.2 bar
